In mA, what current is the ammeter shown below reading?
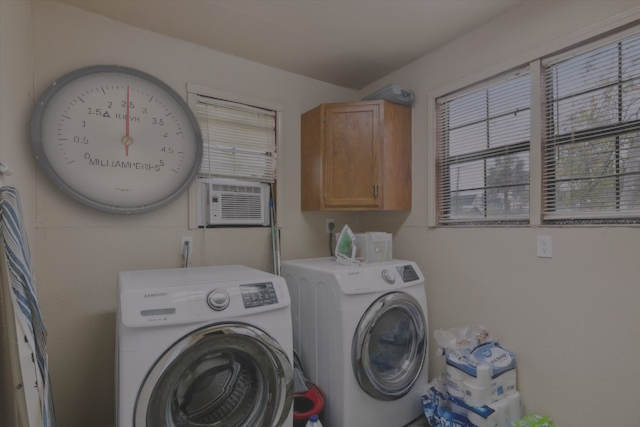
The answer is 2.5 mA
